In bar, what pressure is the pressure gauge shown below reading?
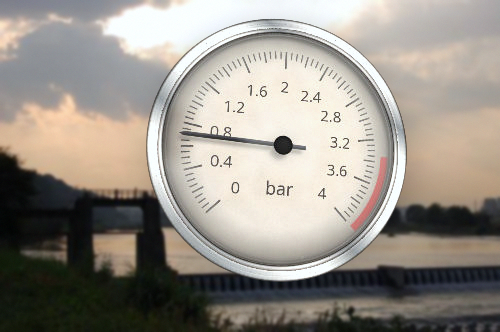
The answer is 0.7 bar
